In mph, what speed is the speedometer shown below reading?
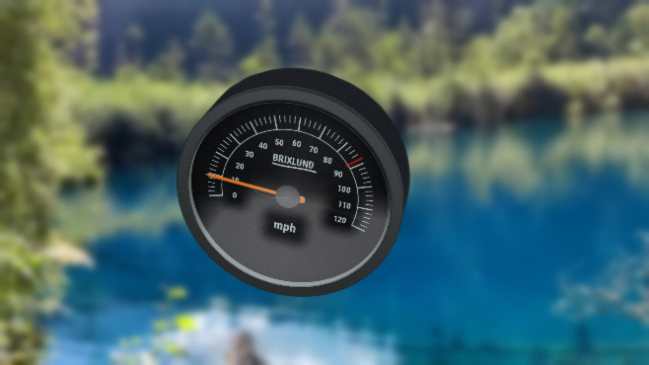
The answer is 10 mph
